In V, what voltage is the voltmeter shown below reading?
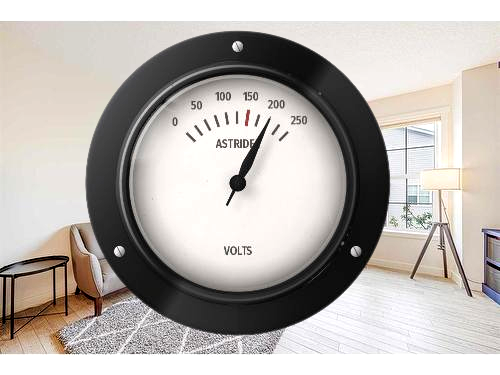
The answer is 200 V
